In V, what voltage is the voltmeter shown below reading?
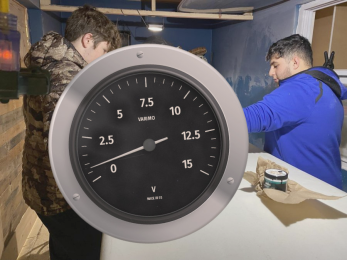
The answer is 0.75 V
